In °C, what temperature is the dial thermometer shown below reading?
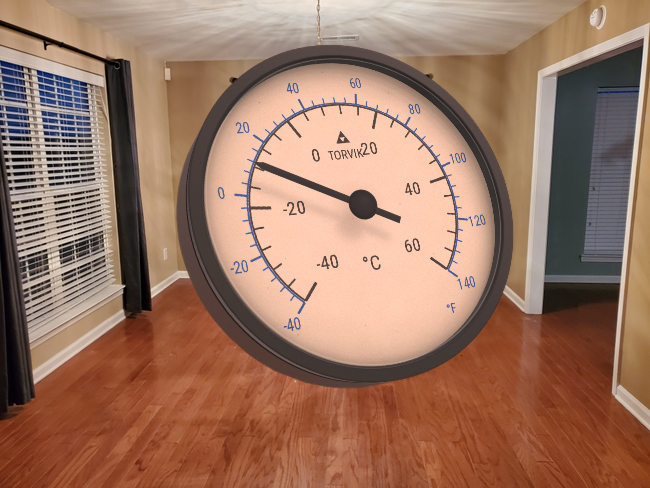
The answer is -12 °C
